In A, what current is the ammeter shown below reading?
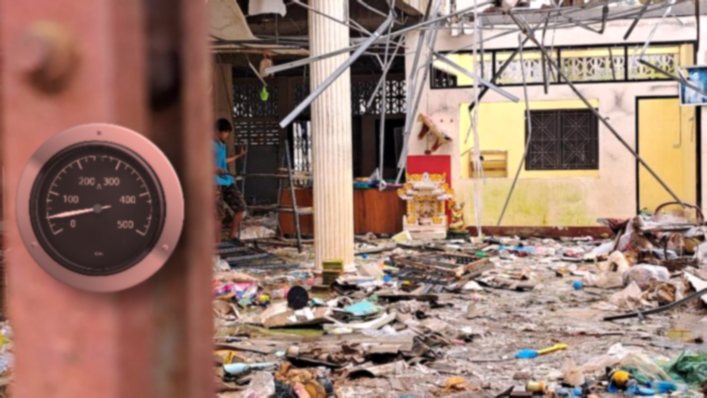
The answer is 40 A
